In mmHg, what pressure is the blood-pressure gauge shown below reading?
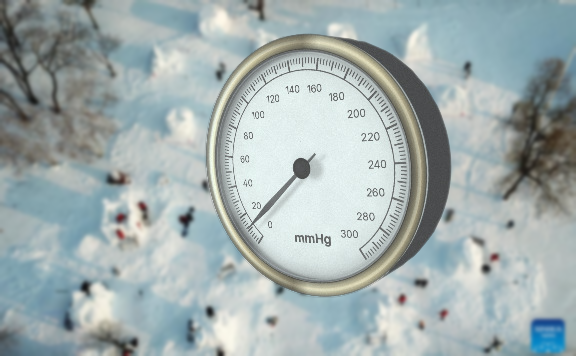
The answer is 10 mmHg
